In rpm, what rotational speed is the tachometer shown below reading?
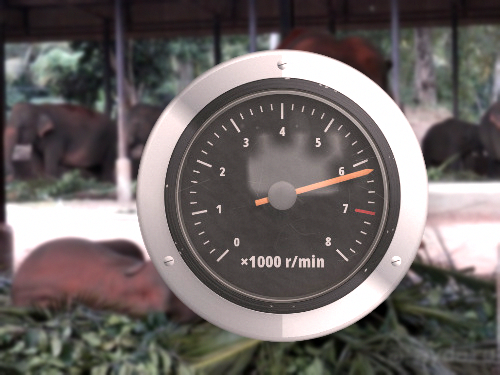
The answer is 6200 rpm
